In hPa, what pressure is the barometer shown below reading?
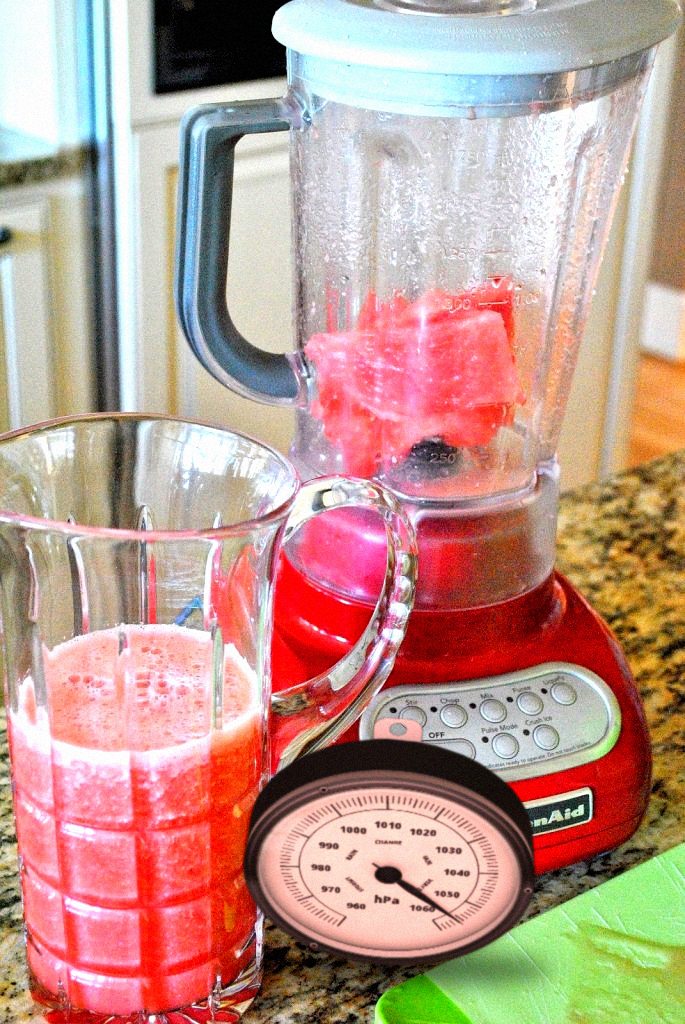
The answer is 1055 hPa
